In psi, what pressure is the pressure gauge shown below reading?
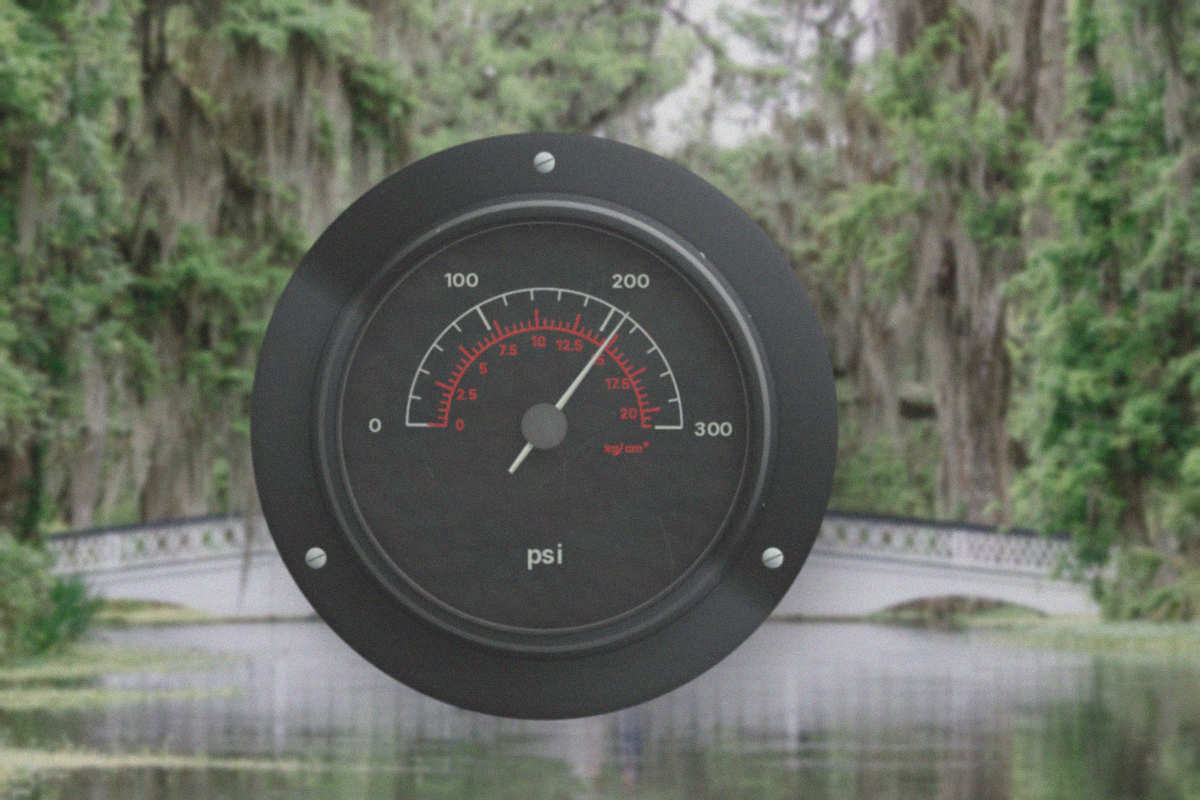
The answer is 210 psi
